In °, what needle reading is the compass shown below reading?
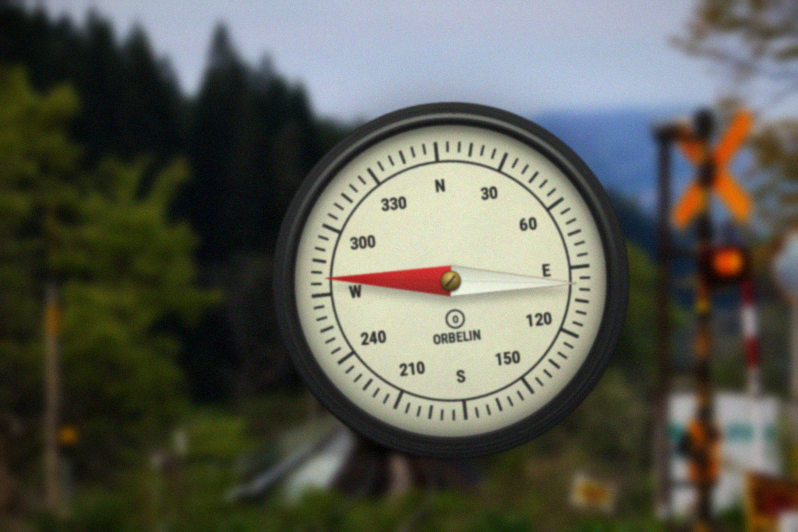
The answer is 277.5 °
